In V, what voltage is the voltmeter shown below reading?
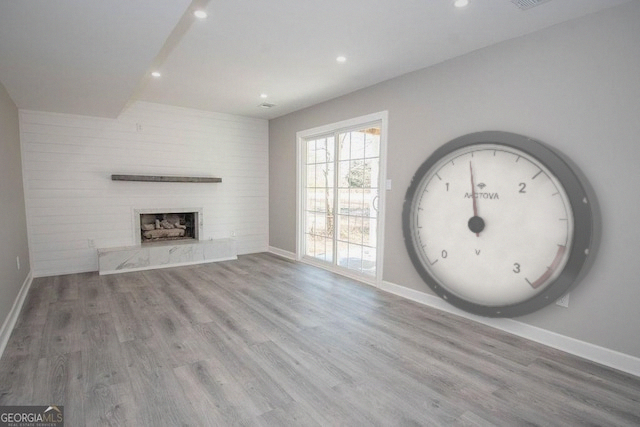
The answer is 1.4 V
